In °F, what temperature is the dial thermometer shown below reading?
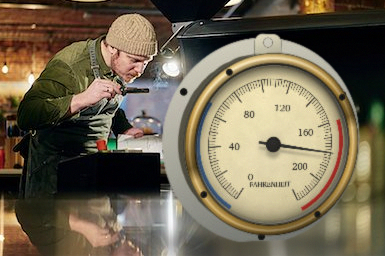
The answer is 180 °F
